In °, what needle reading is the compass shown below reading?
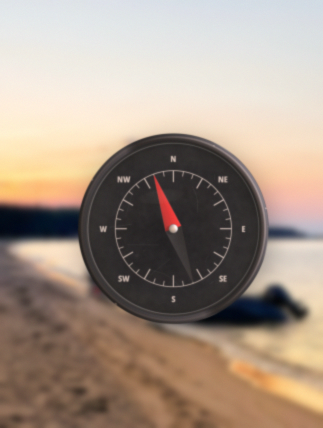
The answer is 340 °
